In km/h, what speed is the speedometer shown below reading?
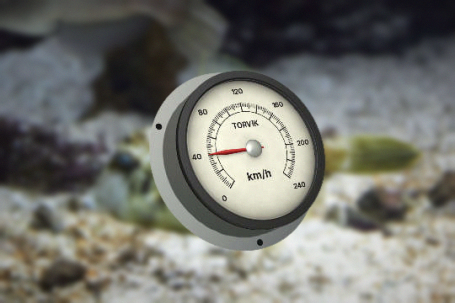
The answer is 40 km/h
